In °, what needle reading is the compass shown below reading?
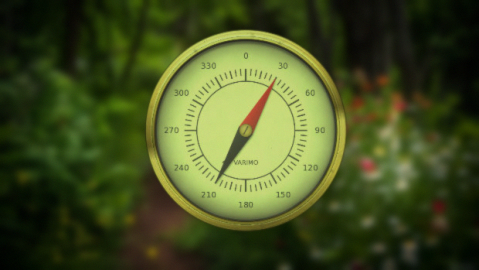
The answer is 30 °
